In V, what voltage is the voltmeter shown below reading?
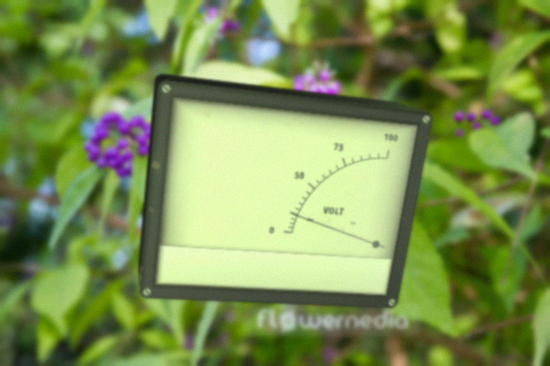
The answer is 25 V
